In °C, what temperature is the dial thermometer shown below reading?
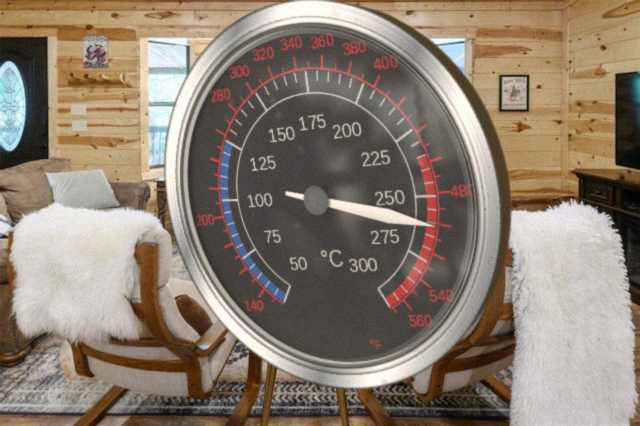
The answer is 260 °C
